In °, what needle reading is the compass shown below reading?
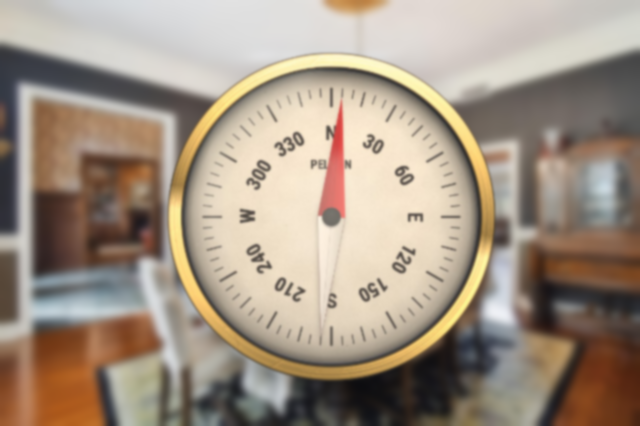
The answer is 5 °
